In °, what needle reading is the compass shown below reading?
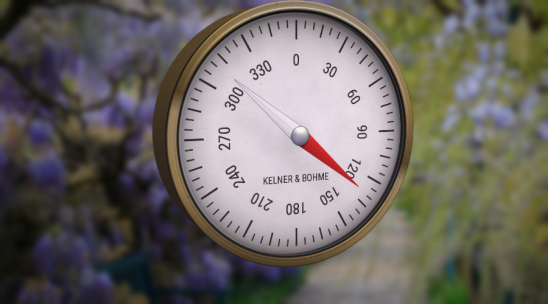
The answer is 130 °
